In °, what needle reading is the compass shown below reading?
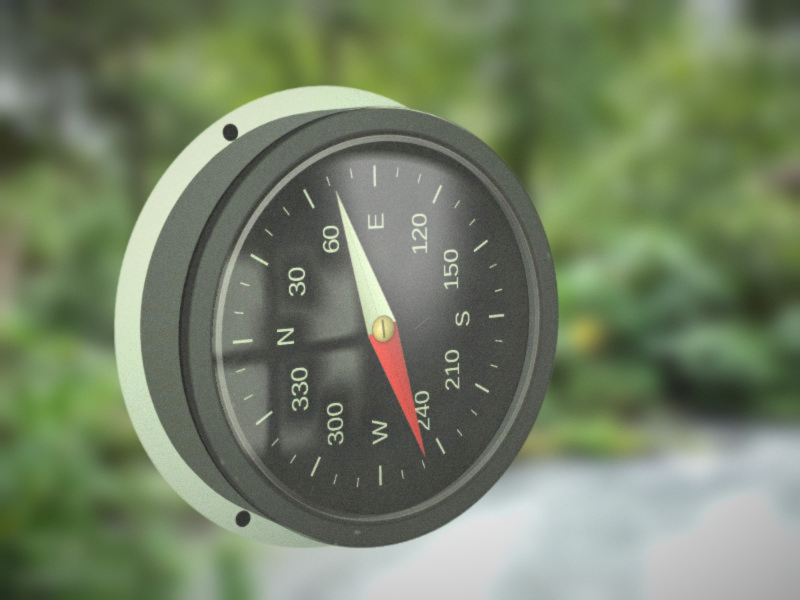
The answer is 250 °
